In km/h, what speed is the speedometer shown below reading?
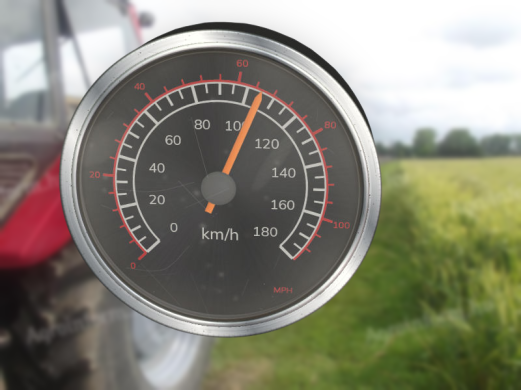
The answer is 105 km/h
